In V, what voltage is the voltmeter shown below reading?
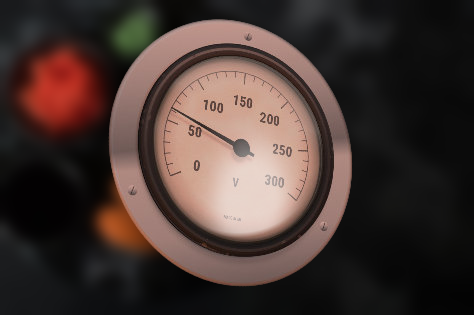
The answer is 60 V
